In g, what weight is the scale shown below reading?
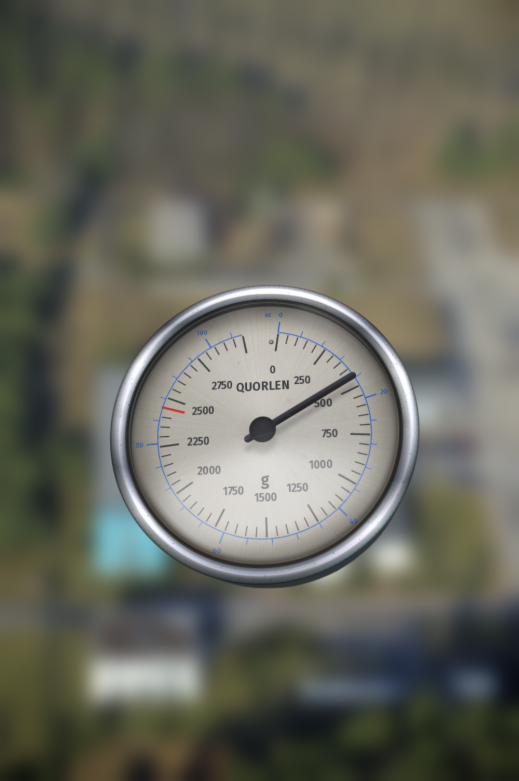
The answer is 450 g
